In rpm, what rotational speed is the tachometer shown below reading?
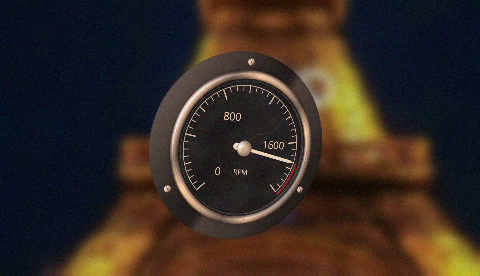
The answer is 1750 rpm
